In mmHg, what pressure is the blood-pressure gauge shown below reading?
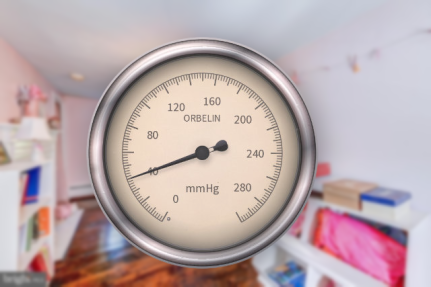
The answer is 40 mmHg
